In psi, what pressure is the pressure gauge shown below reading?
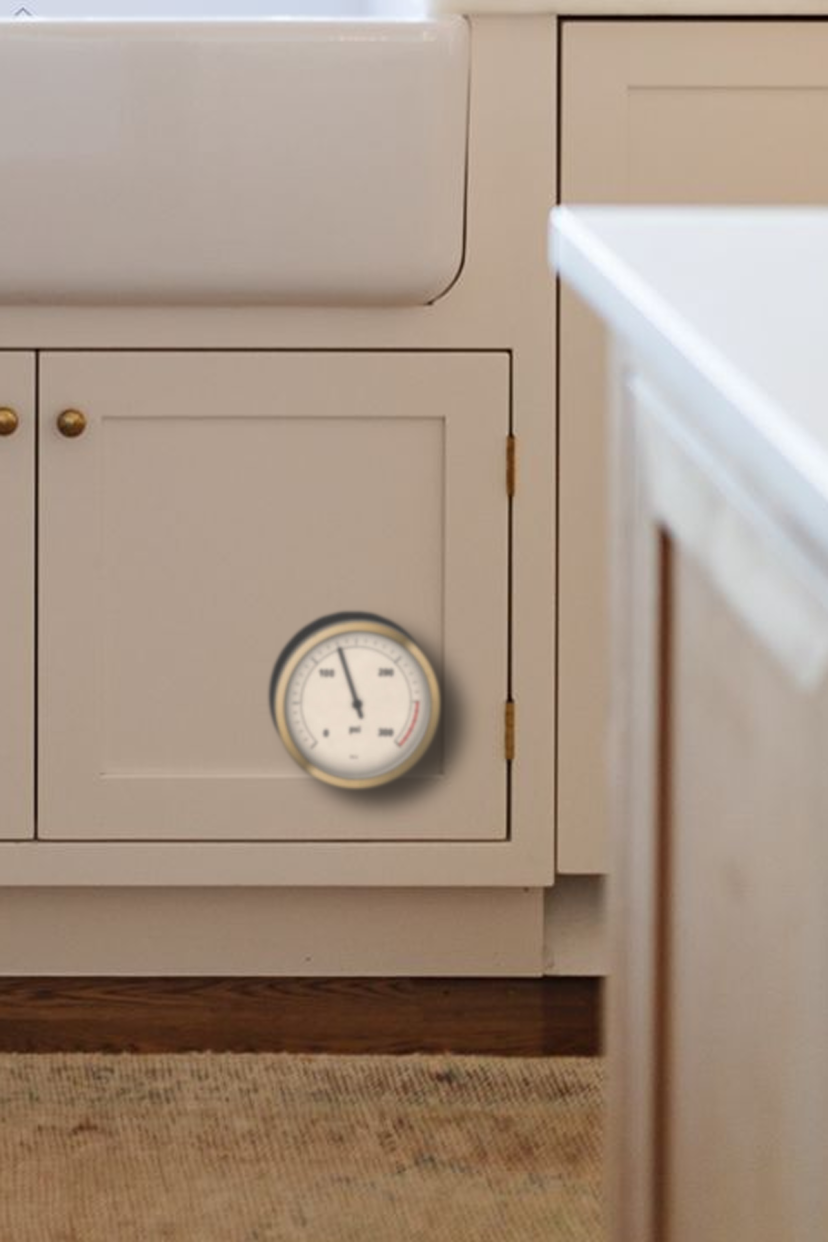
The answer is 130 psi
